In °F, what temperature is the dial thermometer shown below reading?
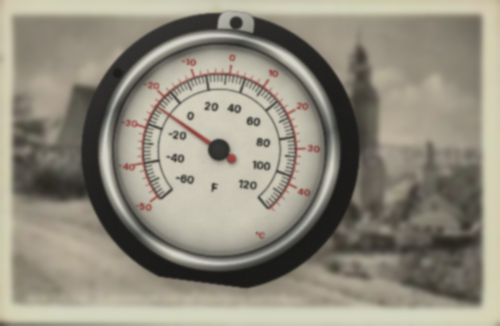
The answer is -10 °F
